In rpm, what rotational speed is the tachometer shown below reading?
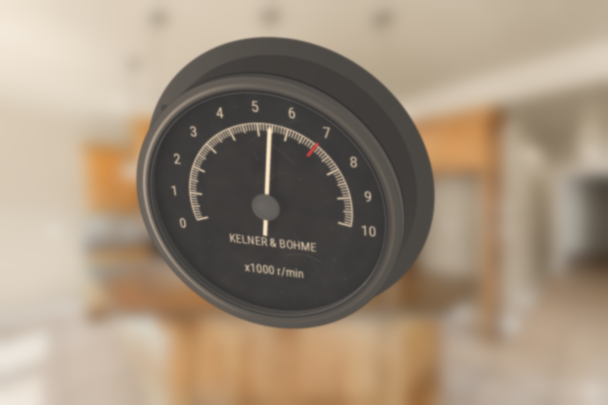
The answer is 5500 rpm
